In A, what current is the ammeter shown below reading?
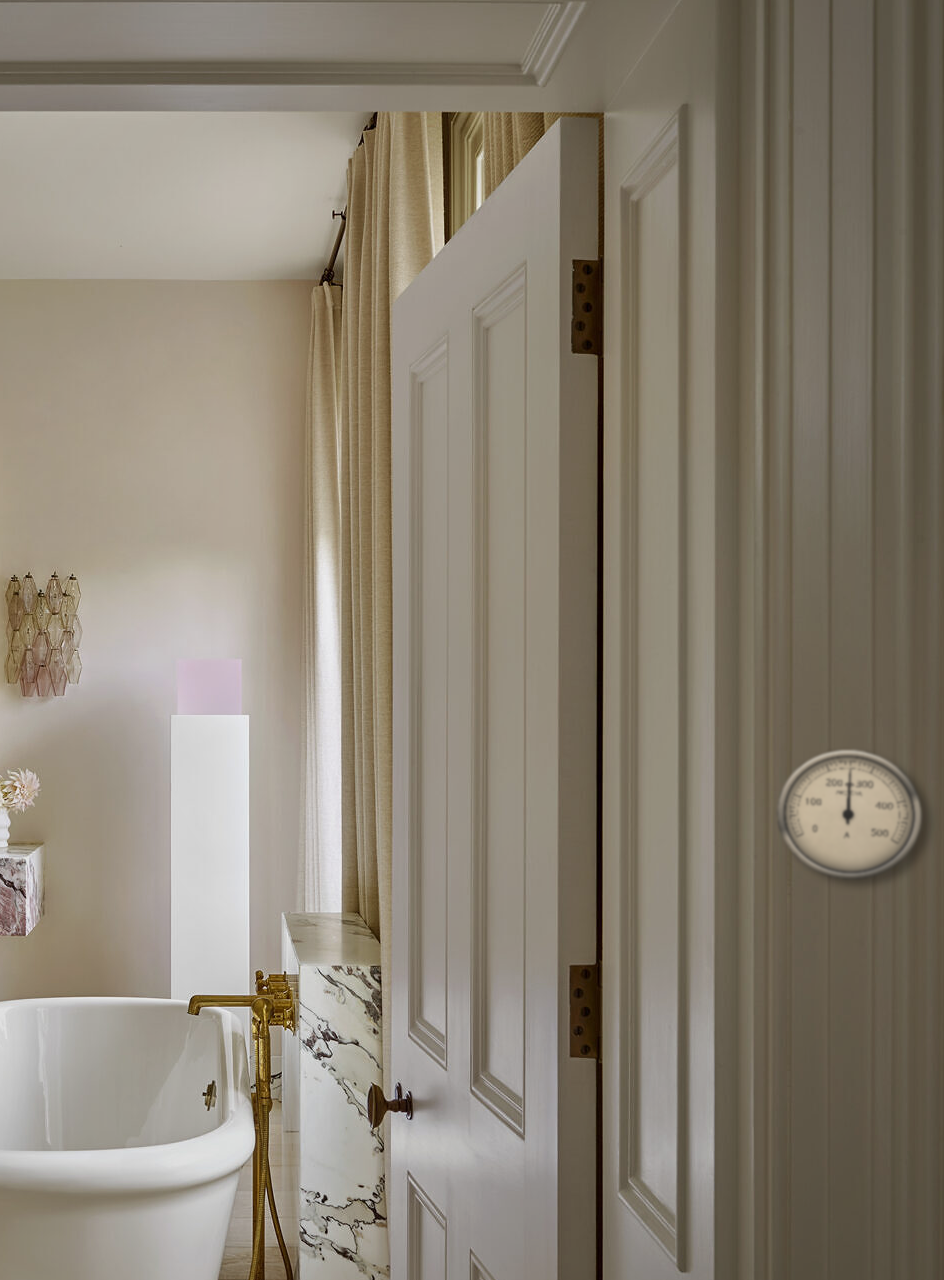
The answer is 250 A
